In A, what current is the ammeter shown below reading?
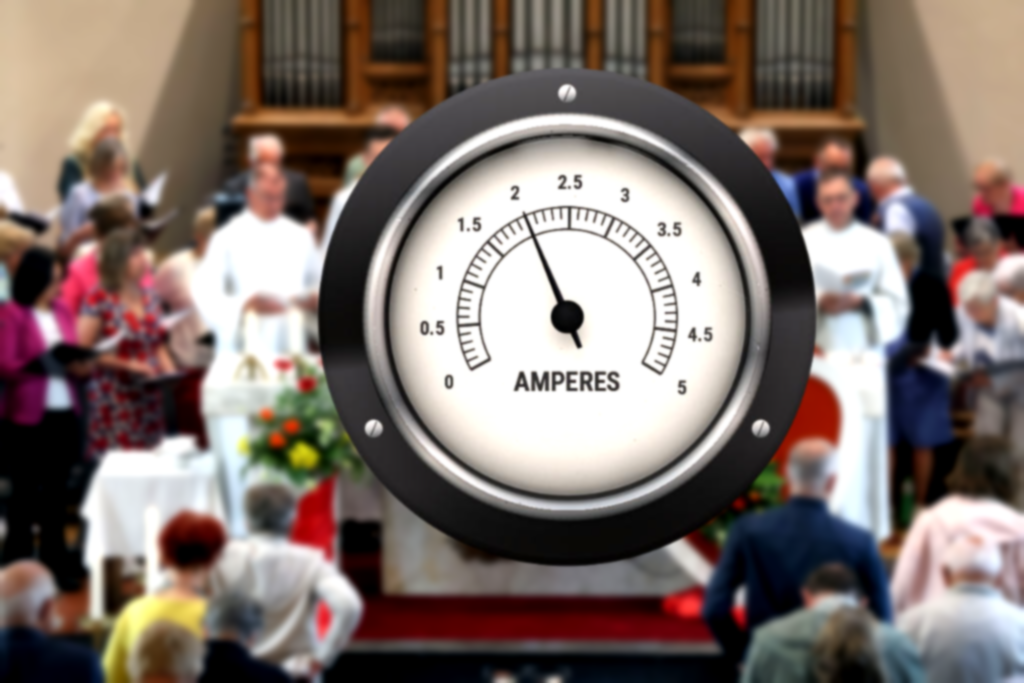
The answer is 2 A
